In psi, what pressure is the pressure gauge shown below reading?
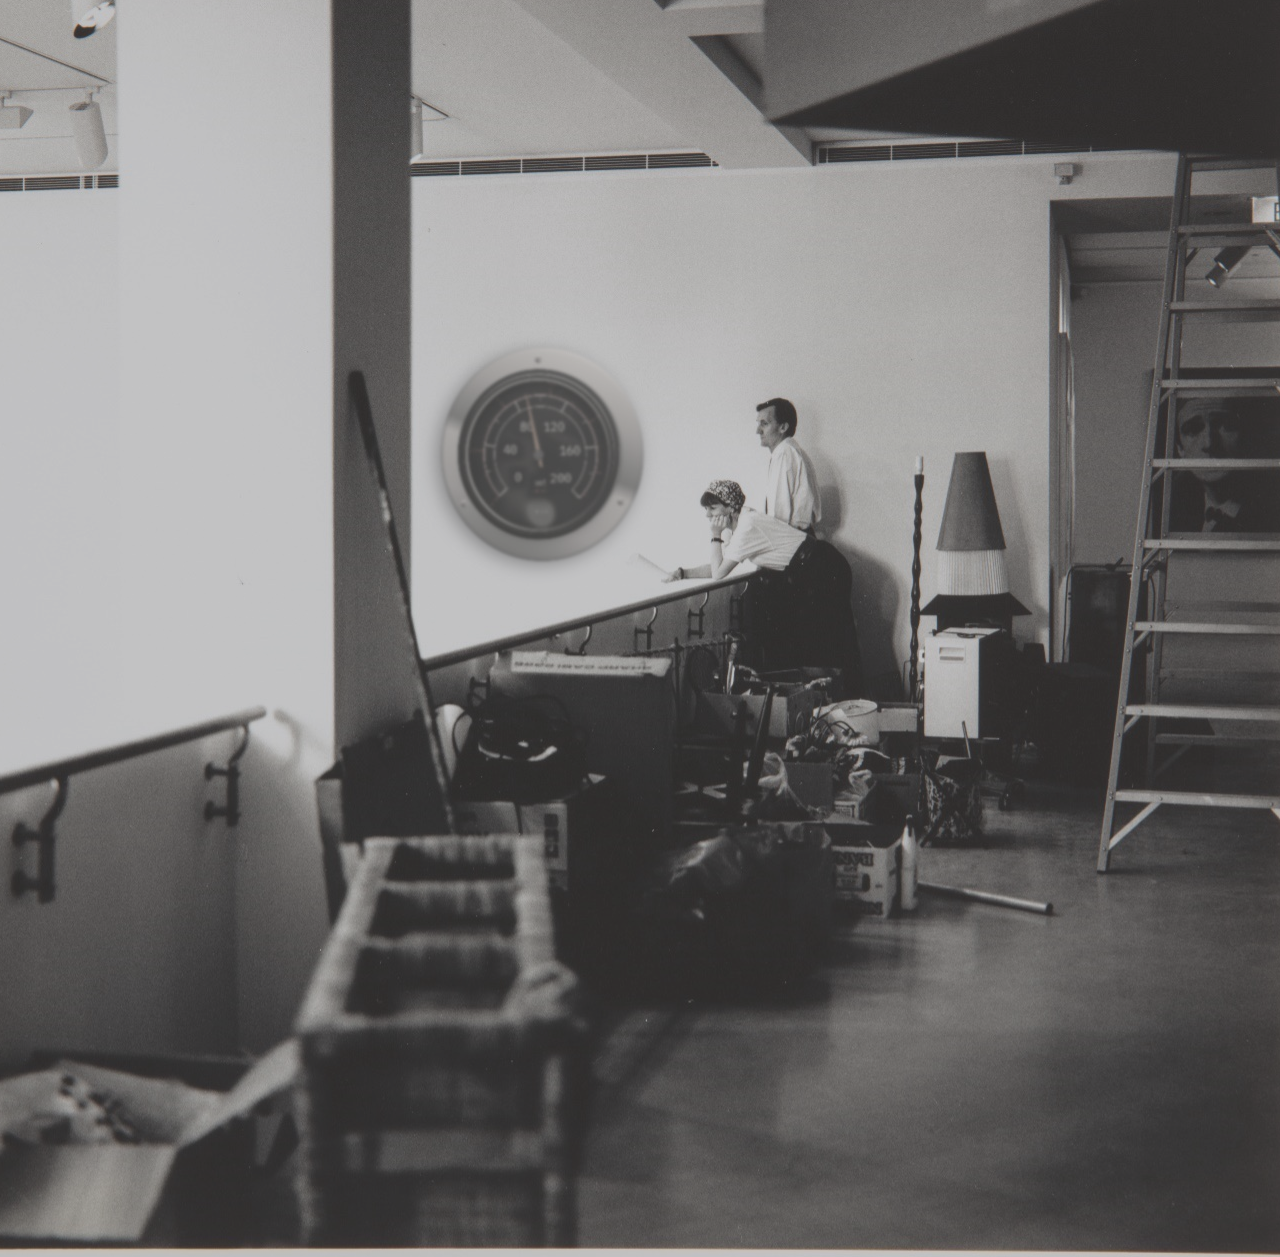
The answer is 90 psi
